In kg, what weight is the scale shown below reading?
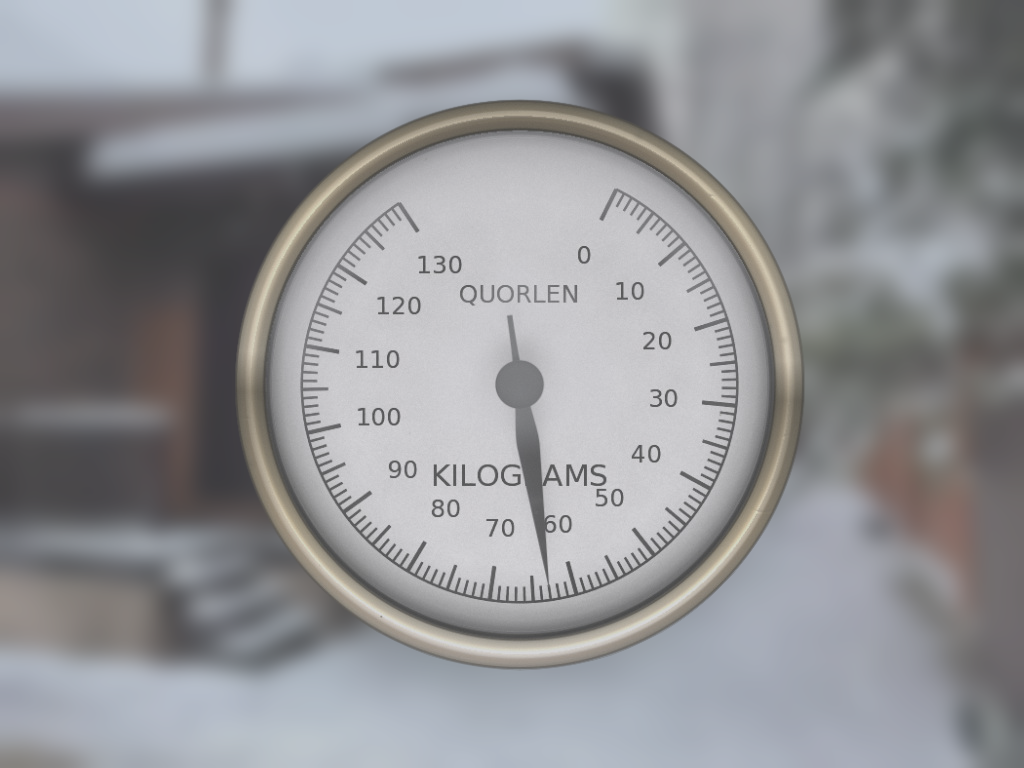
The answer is 63 kg
